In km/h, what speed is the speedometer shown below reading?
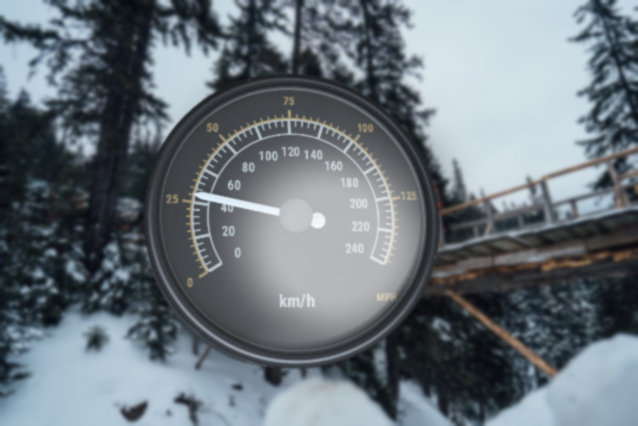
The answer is 44 km/h
